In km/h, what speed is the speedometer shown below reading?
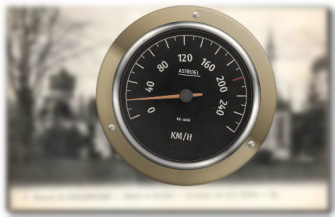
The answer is 20 km/h
